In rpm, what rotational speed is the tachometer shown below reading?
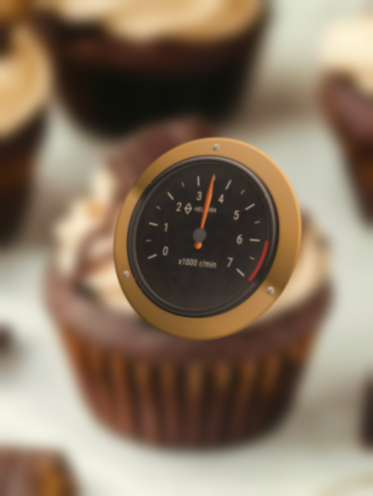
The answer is 3500 rpm
